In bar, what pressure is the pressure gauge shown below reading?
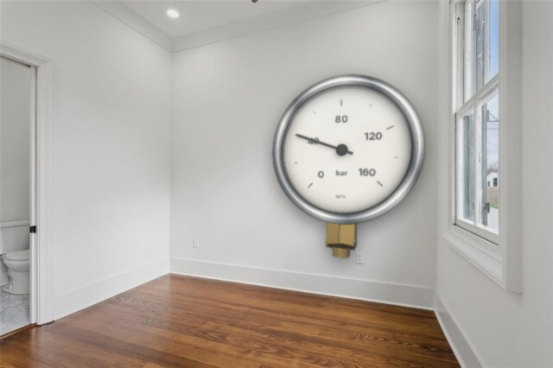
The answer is 40 bar
